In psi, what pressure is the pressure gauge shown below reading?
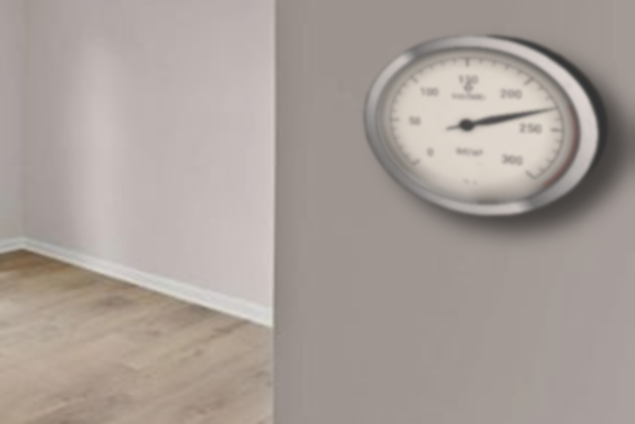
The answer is 230 psi
